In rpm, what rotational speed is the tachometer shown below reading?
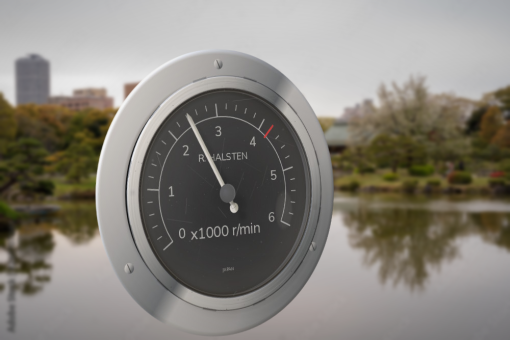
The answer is 2400 rpm
